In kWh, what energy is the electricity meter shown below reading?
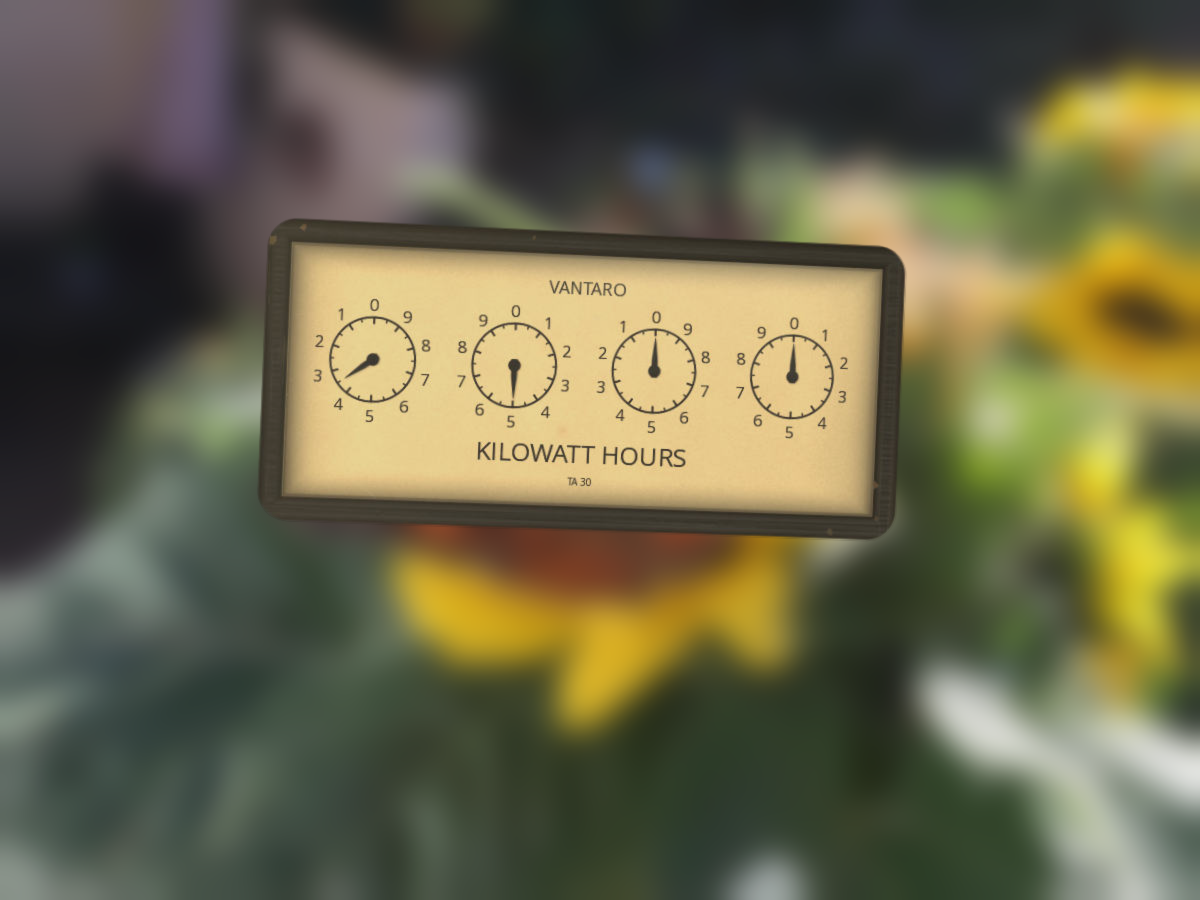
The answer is 3500 kWh
